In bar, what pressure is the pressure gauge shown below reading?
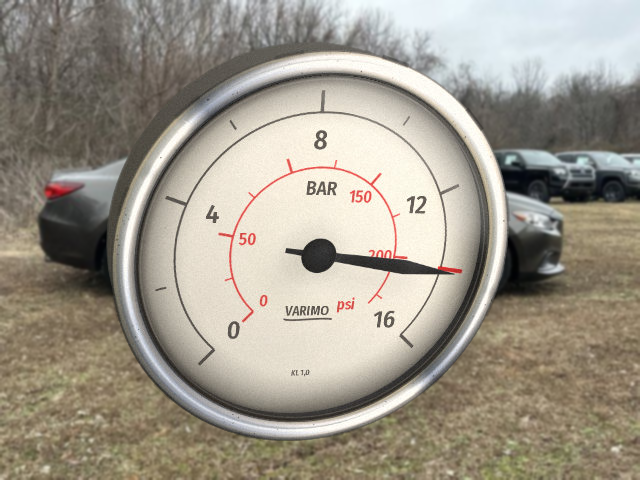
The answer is 14 bar
